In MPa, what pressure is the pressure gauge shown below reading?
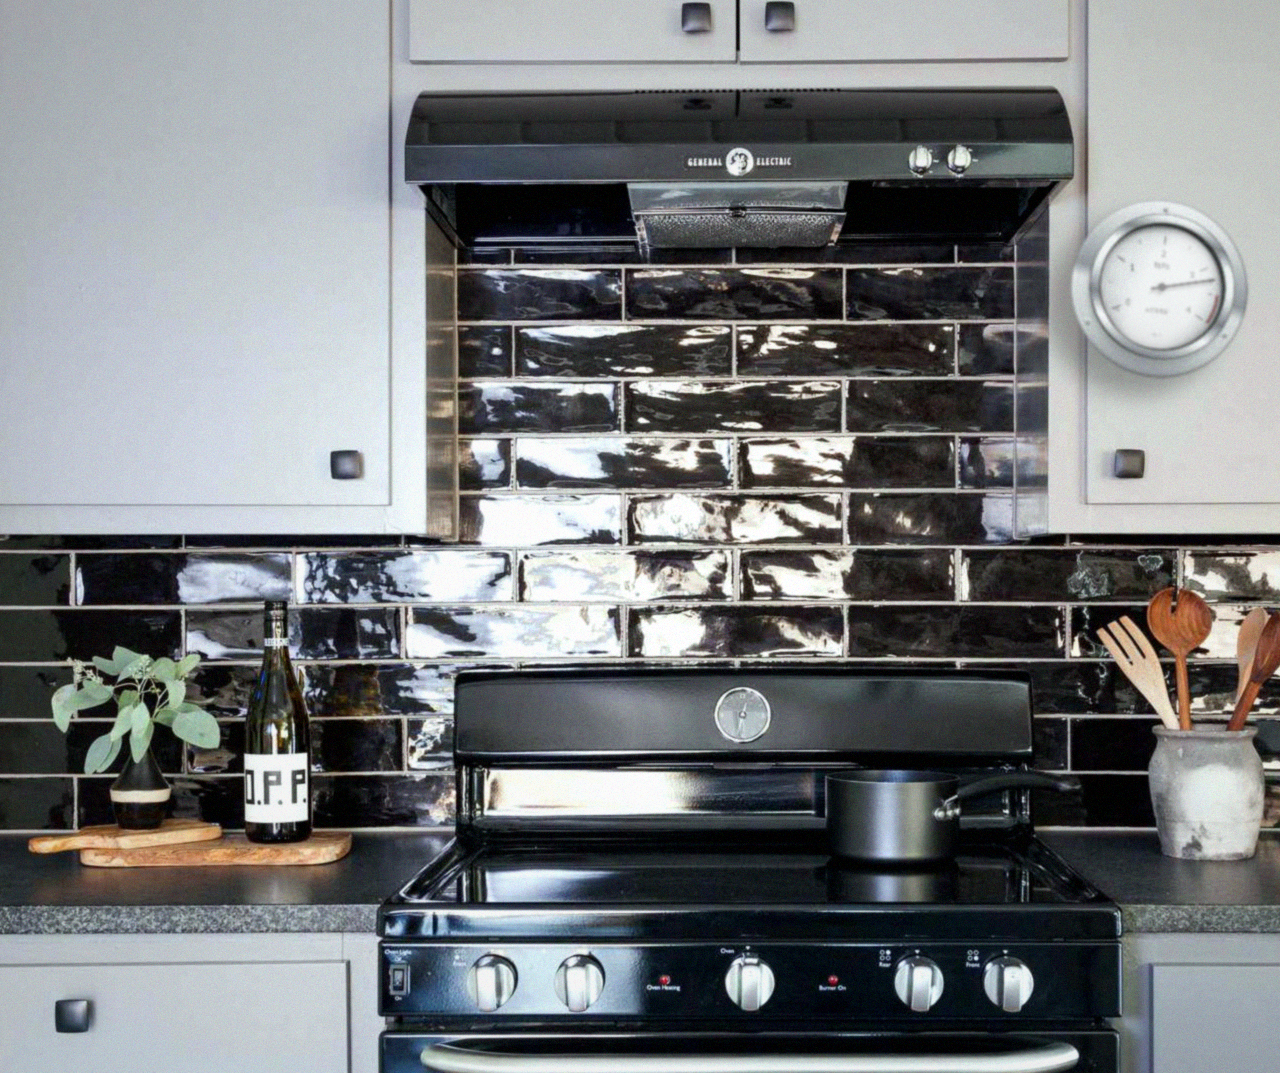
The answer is 3.25 MPa
